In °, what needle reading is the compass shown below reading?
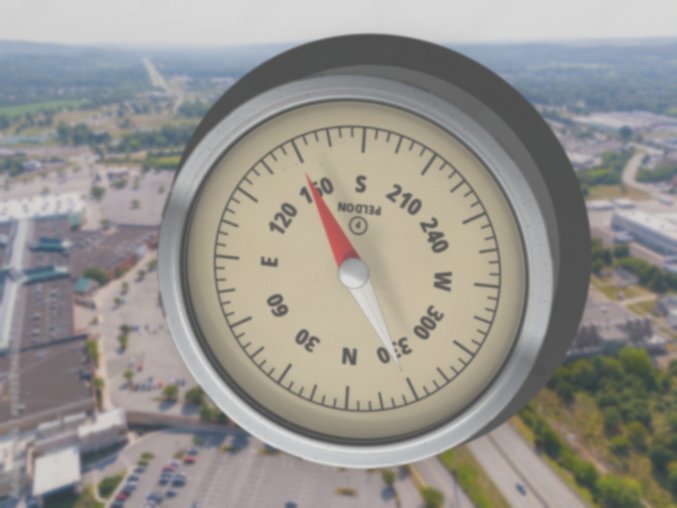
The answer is 150 °
